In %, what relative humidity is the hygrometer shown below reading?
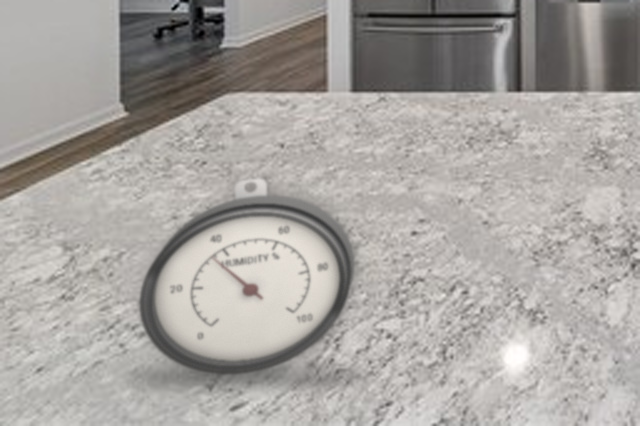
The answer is 36 %
